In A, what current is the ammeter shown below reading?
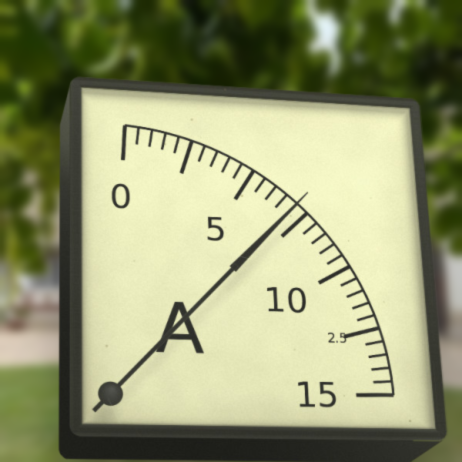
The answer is 7 A
